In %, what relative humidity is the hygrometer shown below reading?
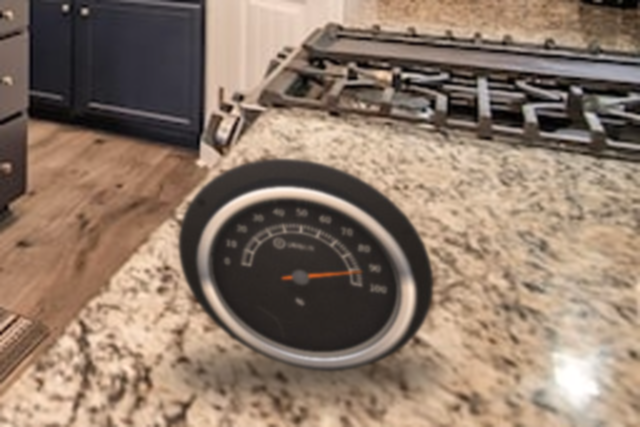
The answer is 90 %
